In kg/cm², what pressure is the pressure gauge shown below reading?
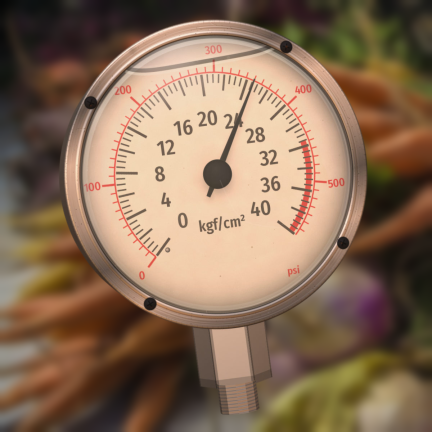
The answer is 24.5 kg/cm²
